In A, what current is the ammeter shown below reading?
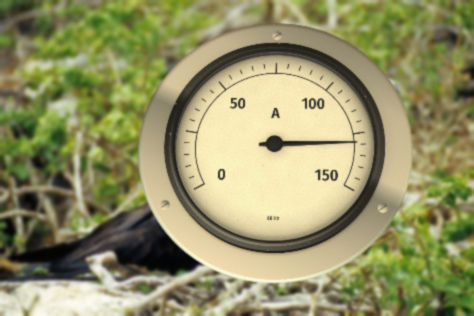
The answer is 130 A
